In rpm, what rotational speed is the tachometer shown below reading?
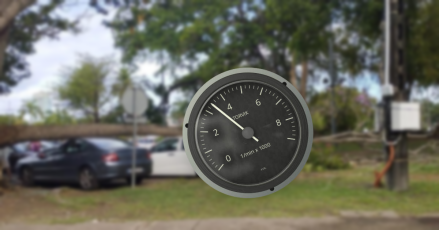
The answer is 3400 rpm
